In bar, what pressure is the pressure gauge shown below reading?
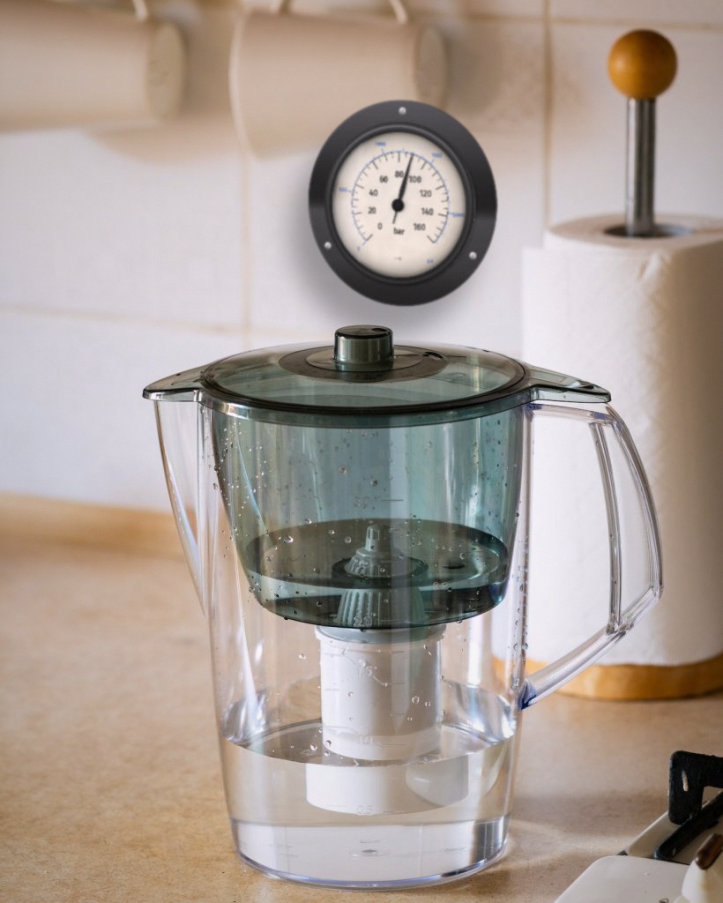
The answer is 90 bar
